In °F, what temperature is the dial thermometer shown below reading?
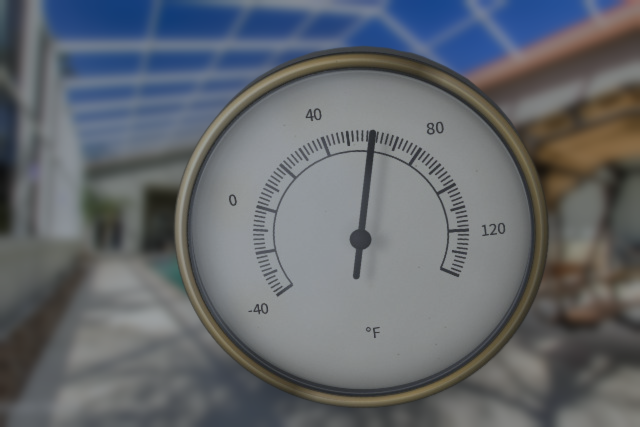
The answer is 60 °F
